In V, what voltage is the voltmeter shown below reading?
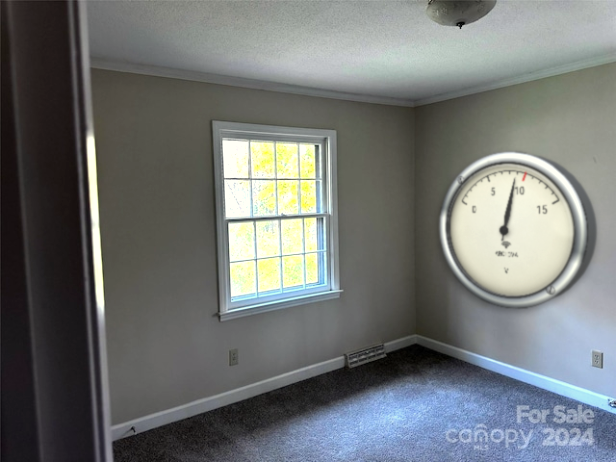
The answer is 9 V
